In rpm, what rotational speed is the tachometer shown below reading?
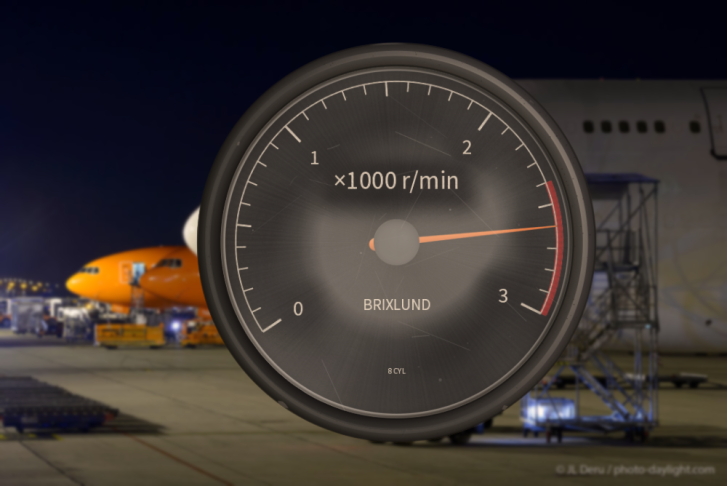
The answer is 2600 rpm
